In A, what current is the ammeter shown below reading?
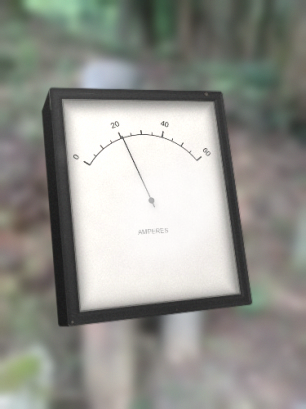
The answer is 20 A
